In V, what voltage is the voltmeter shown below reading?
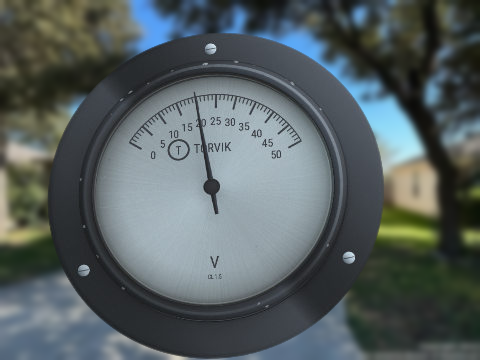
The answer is 20 V
